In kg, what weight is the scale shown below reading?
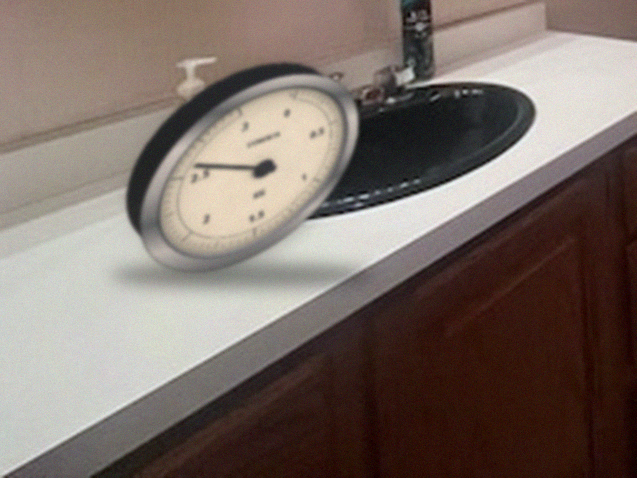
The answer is 2.6 kg
